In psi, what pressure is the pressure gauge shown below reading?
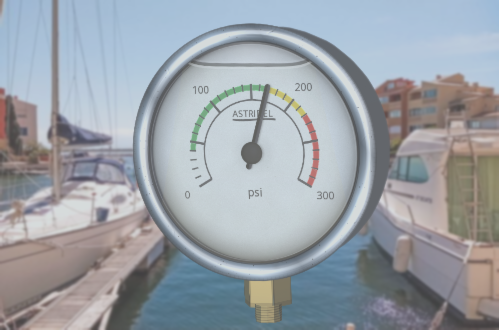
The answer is 170 psi
